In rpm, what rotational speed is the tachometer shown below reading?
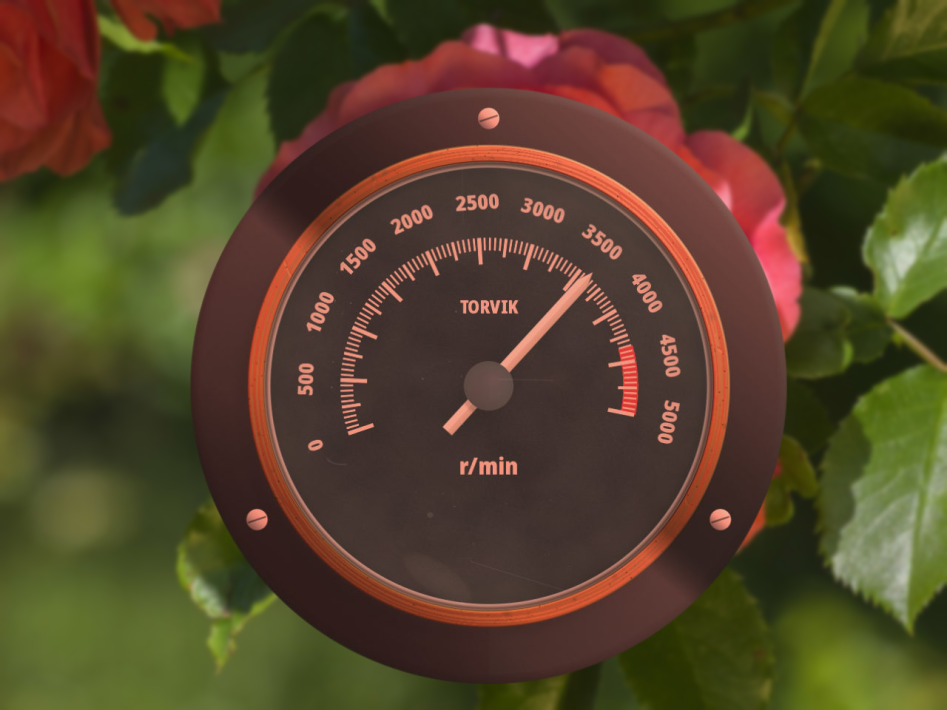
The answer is 3600 rpm
